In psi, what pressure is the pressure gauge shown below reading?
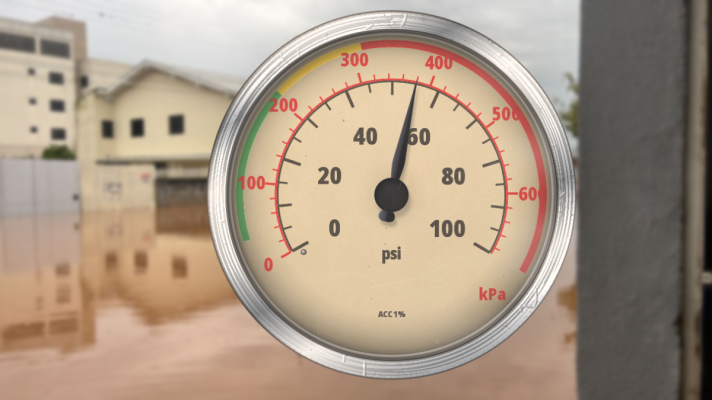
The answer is 55 psi
